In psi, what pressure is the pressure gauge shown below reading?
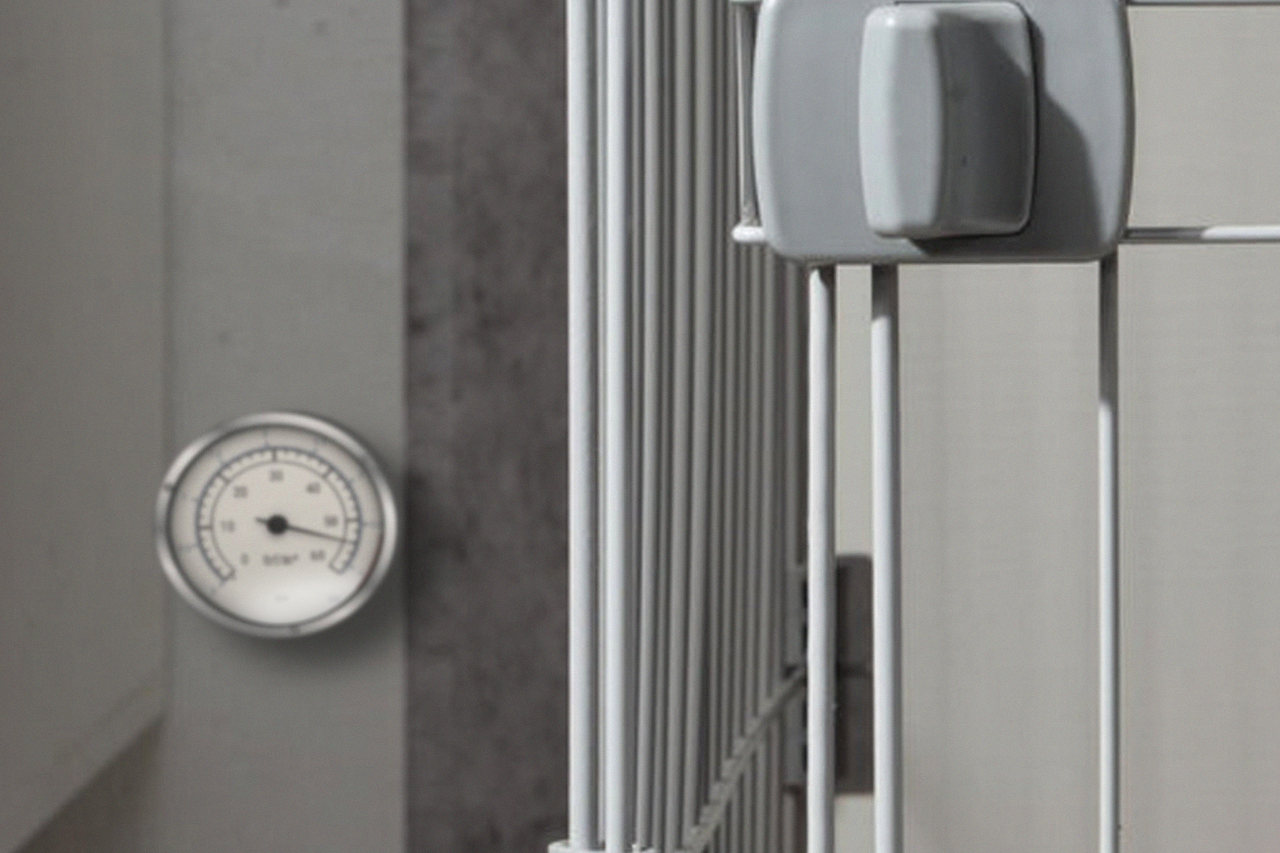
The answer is 54 psi
